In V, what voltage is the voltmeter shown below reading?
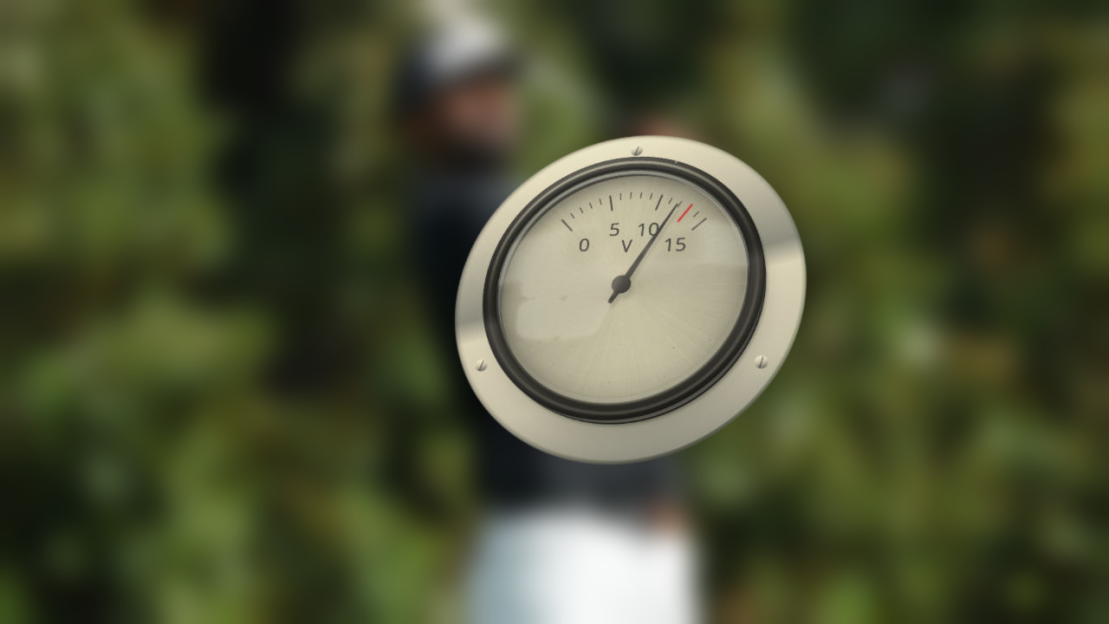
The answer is 12 V
